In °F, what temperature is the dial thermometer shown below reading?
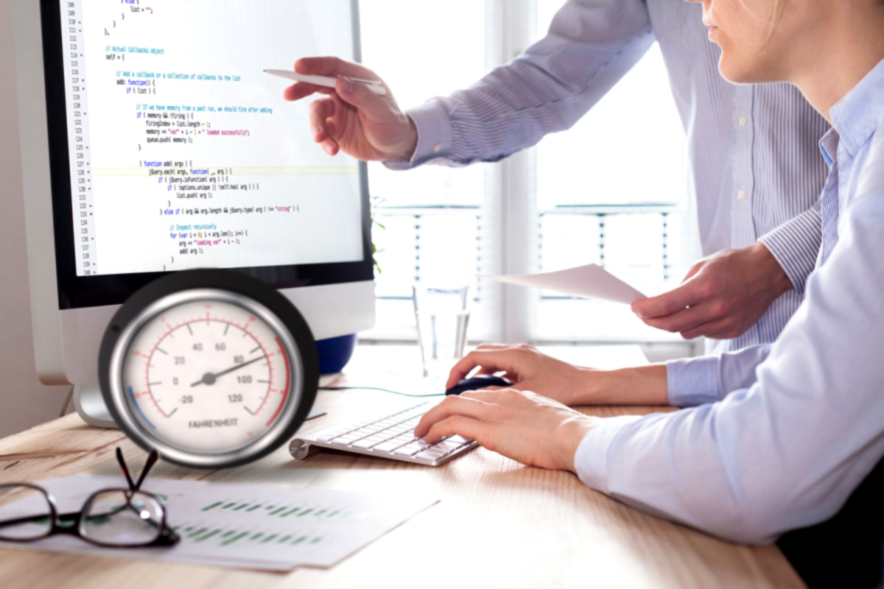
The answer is 85 °F
